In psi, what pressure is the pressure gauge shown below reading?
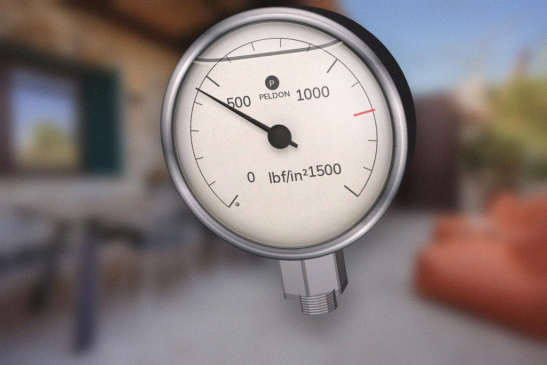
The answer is 450 psi
